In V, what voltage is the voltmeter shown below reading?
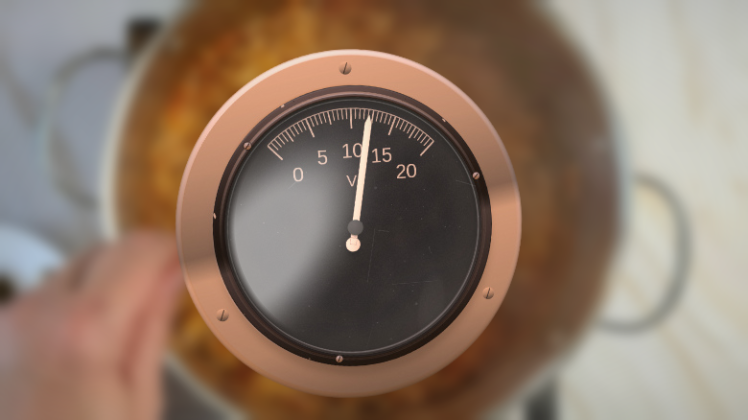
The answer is 12 V
